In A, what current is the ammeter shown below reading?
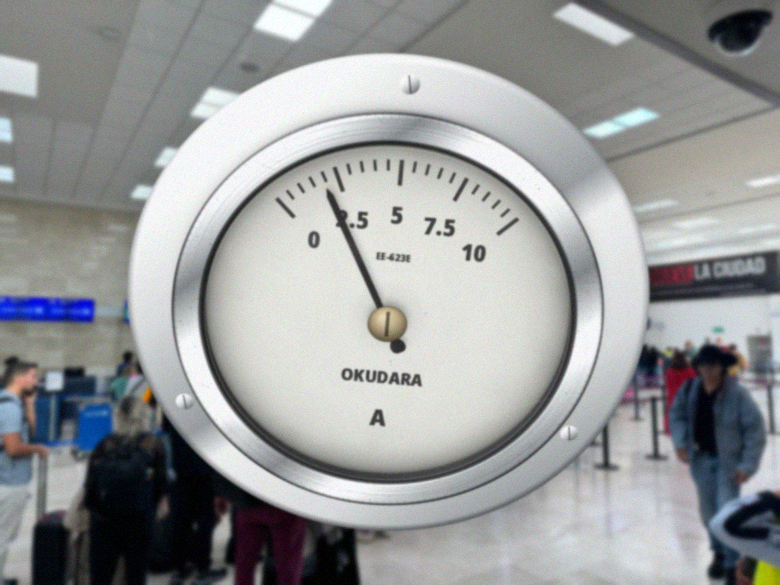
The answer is 2 A
